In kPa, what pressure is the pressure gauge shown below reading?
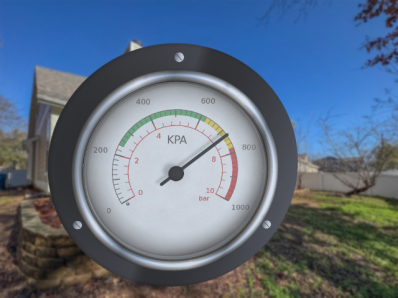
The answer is 720 kPa
